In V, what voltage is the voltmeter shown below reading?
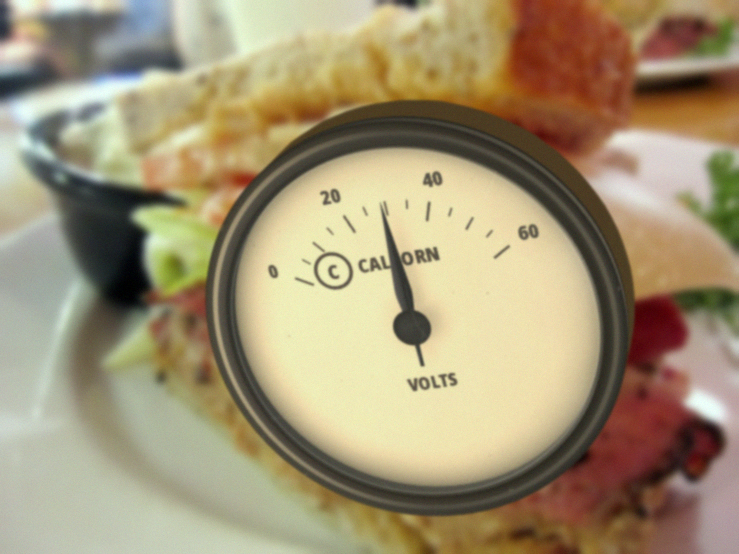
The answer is 30 V
